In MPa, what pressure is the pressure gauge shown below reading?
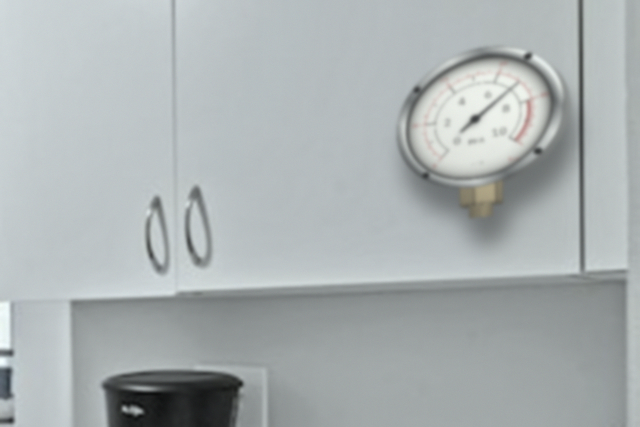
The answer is 7 MPa
